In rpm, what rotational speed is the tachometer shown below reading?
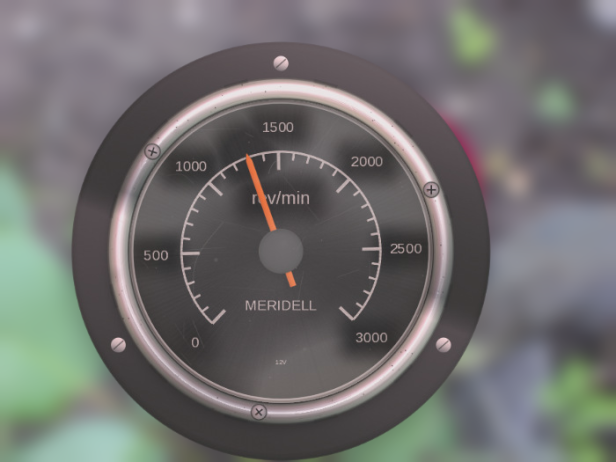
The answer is 1300 rpm
